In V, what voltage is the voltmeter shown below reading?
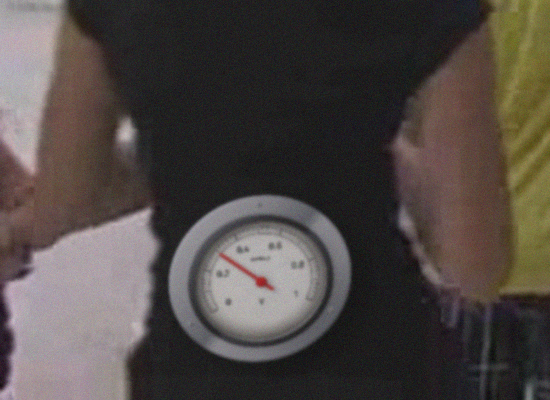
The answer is 0.3 V
